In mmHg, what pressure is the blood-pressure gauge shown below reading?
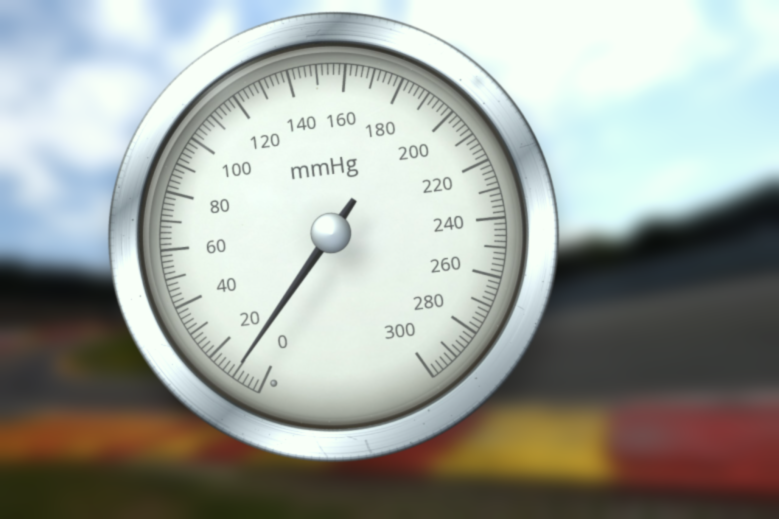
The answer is 10 mmHg
